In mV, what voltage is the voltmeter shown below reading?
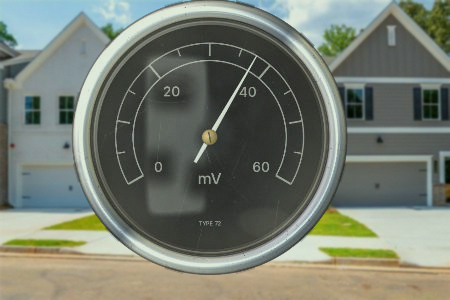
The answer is 37.5 mV
